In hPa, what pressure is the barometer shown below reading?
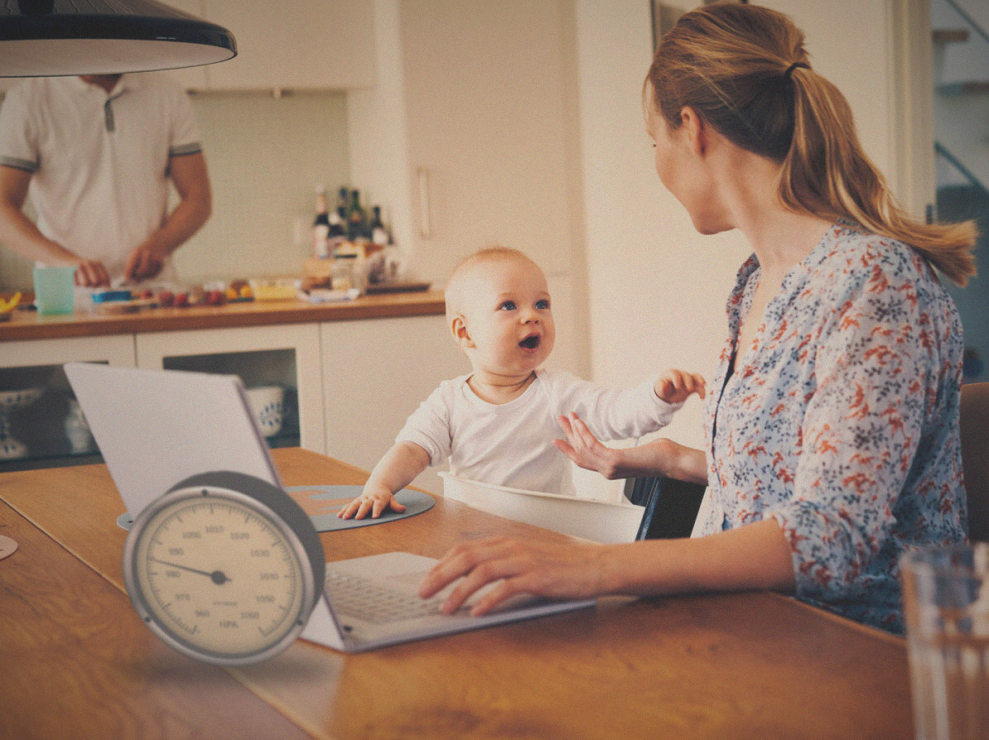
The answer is 985 hPa
